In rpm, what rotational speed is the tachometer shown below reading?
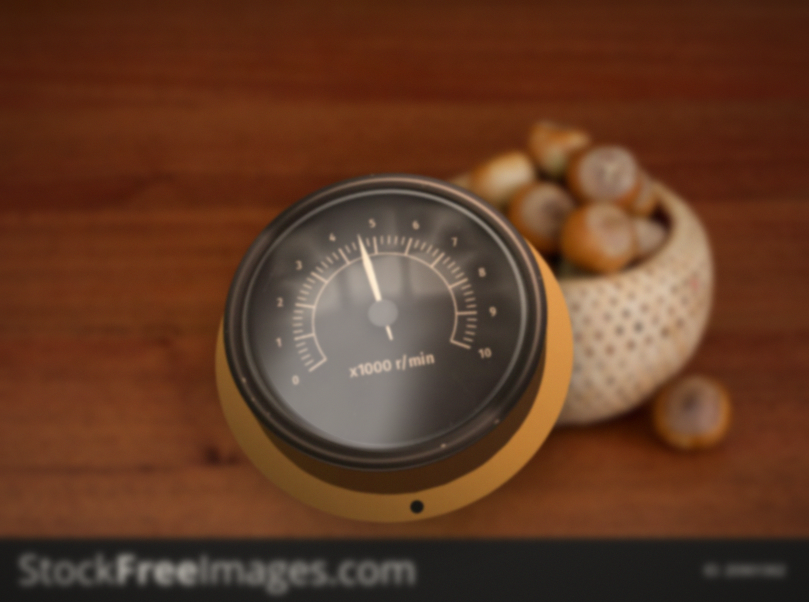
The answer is 4600 rpm
